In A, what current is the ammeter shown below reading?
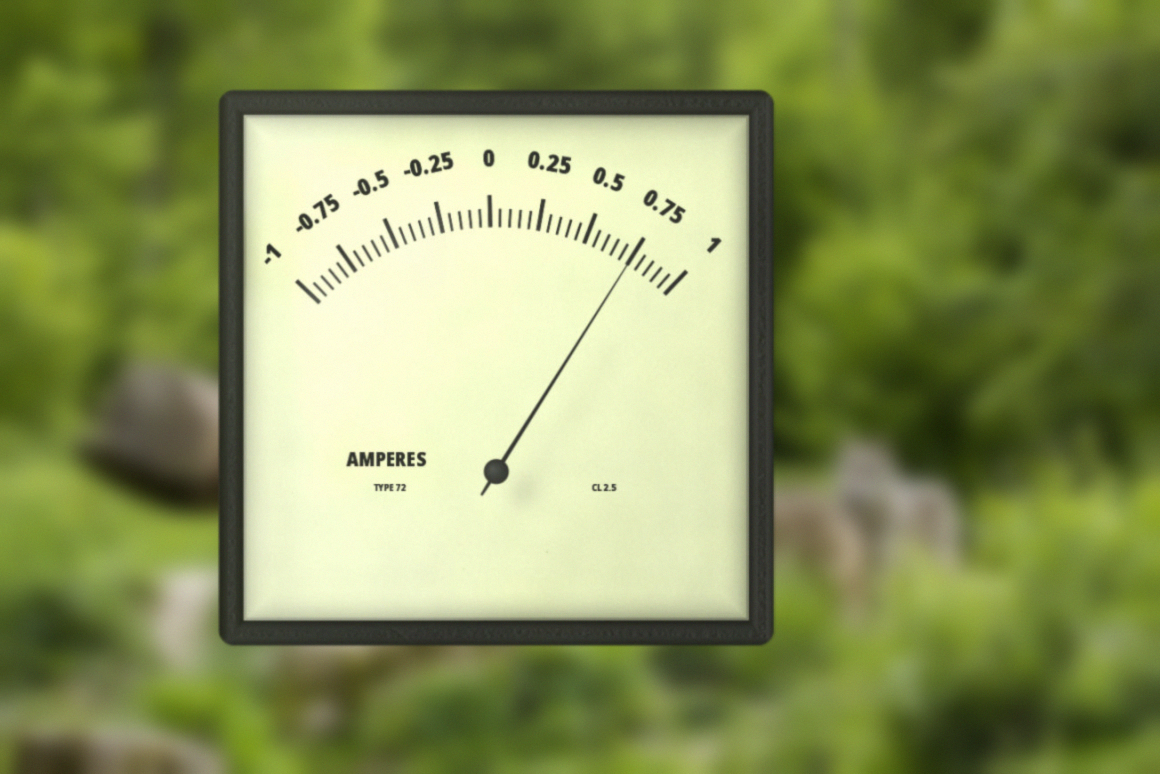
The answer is 0.75 A
